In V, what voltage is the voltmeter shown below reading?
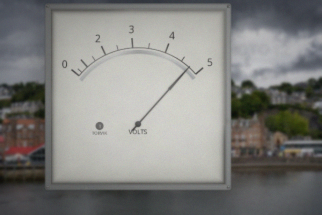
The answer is 4.75 V
